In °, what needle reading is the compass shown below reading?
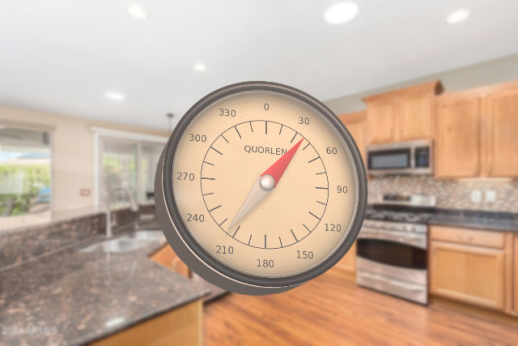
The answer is 37.5 °
